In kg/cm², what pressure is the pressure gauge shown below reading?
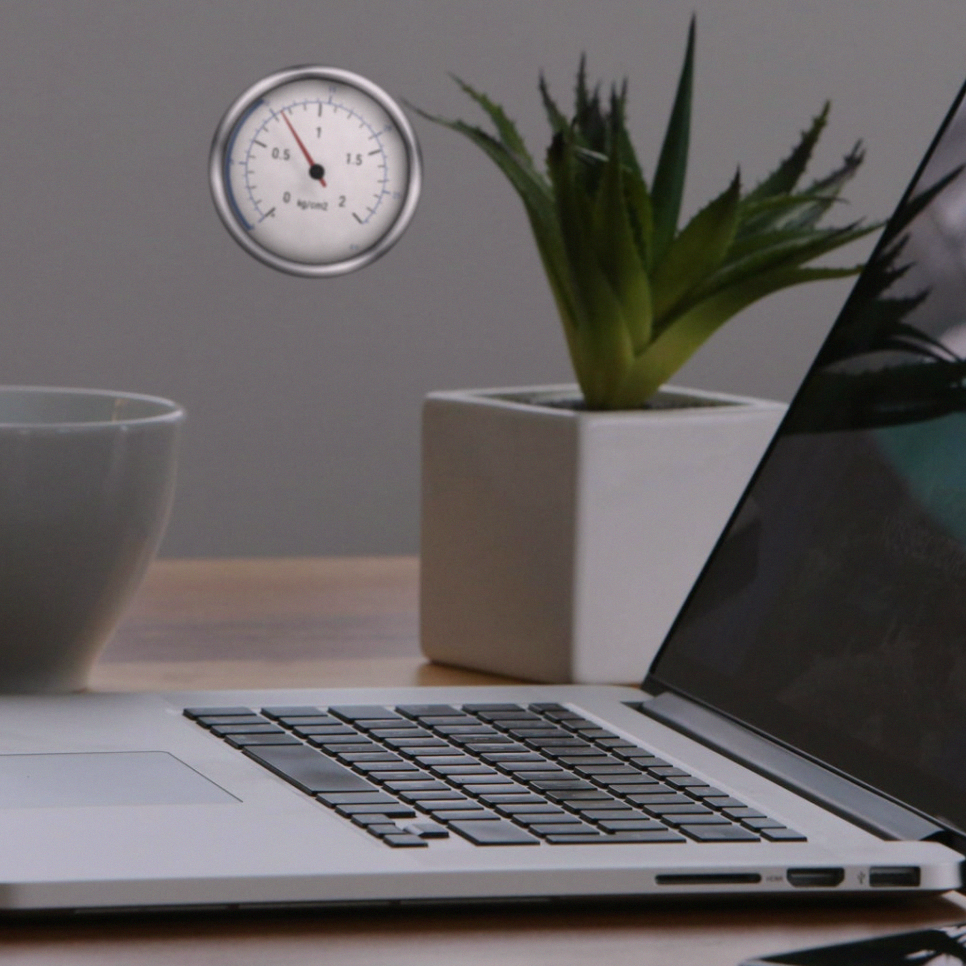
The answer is 0.75 kg/cm²
